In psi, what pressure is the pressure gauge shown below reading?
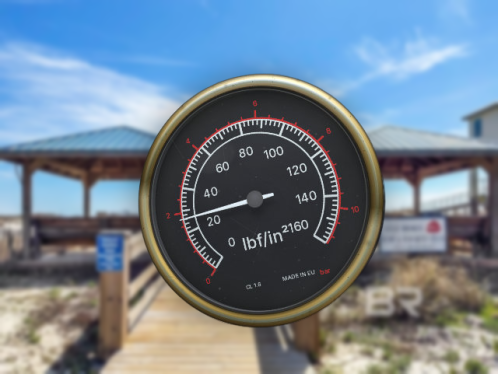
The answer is 26 psi
